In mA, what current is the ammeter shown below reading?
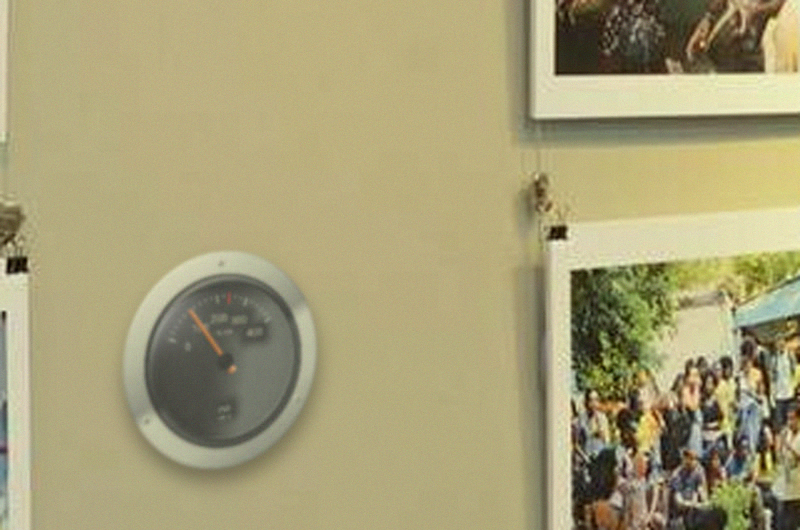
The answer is 100 mA
